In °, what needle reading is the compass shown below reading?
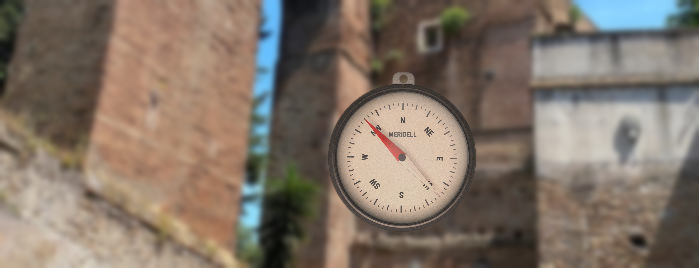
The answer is 315 °
